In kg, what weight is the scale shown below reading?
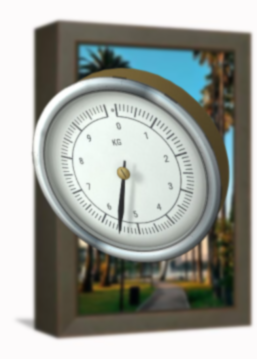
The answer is 5.5 kg
